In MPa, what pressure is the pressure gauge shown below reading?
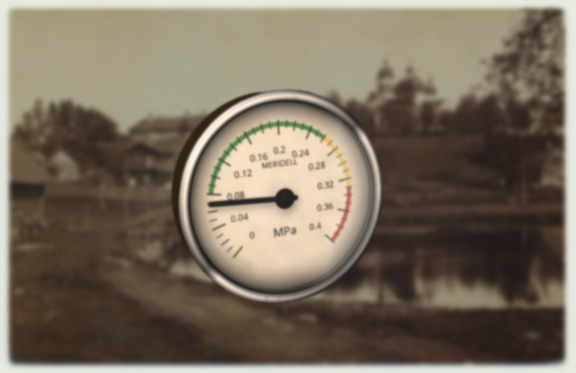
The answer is 0.07 MPa
